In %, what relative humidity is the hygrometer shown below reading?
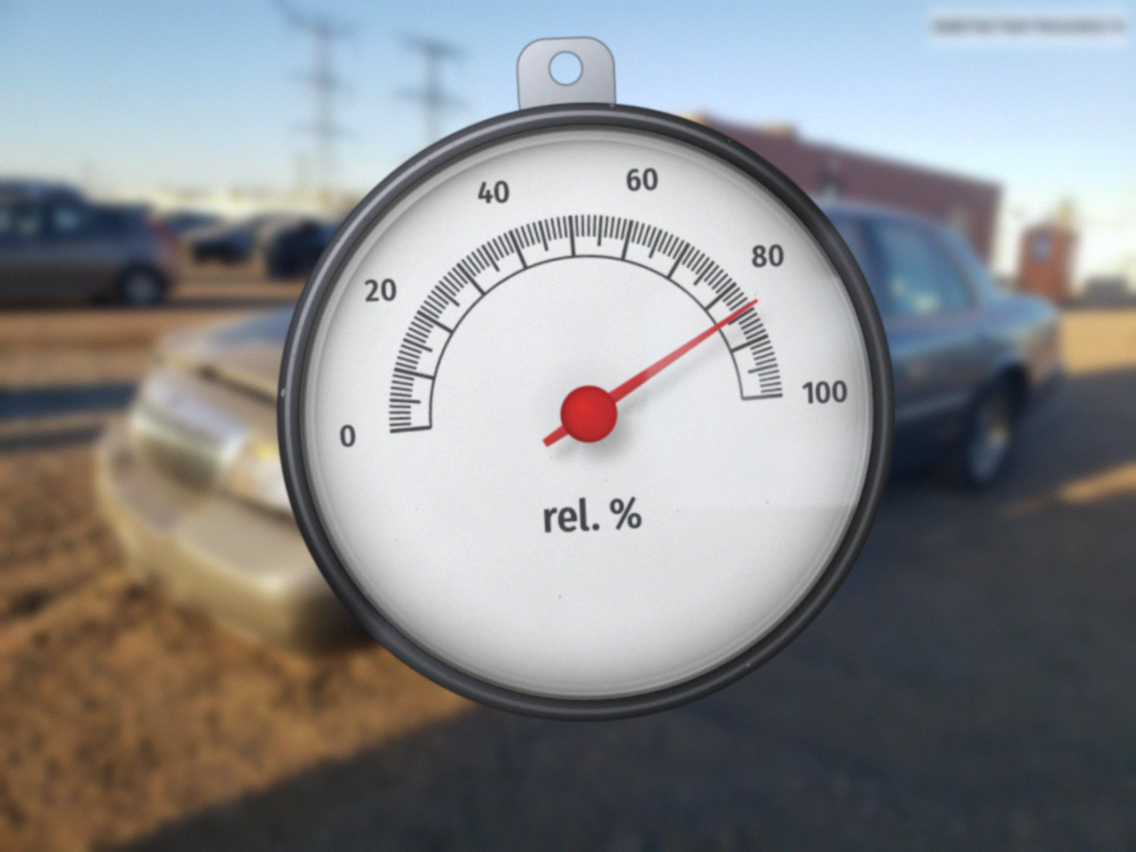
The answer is 84 %
